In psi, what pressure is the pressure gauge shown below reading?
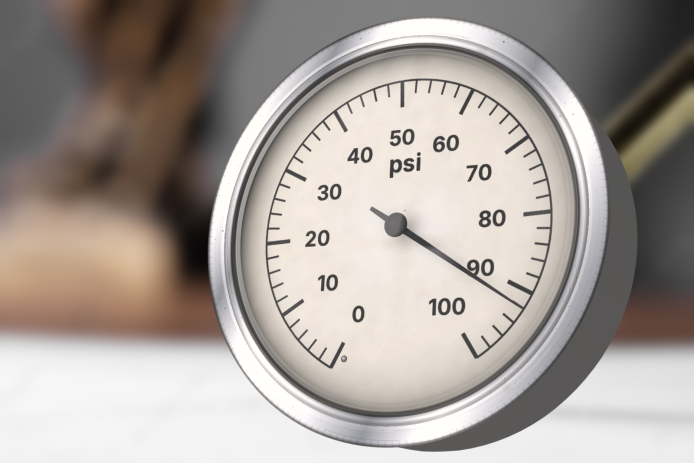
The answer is 92 psi
